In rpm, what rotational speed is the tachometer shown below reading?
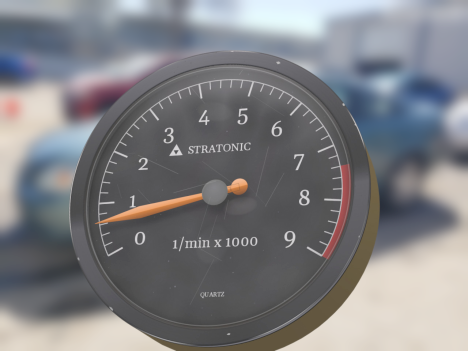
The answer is 600 rpm
